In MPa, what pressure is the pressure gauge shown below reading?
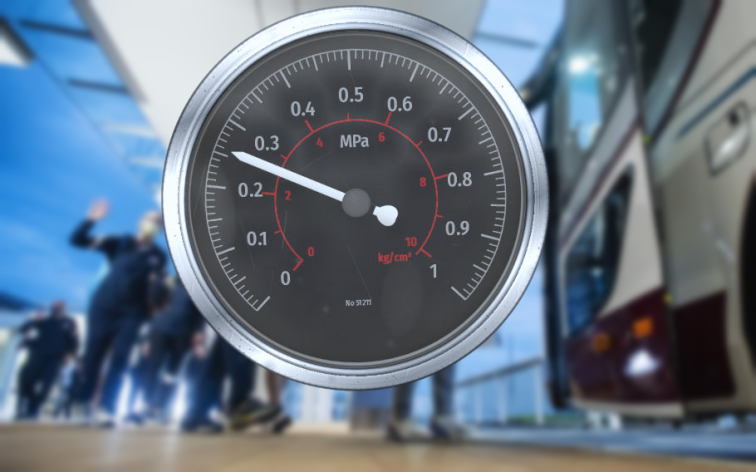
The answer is 0.26 MPa
